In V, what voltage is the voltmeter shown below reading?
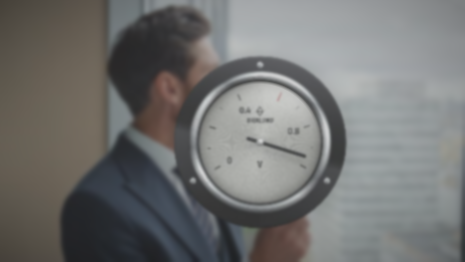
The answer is 0.95 V
